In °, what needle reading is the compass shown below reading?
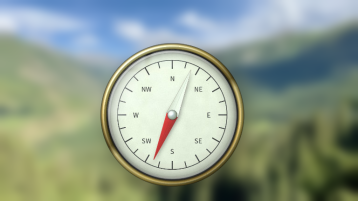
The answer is 202.5 °
